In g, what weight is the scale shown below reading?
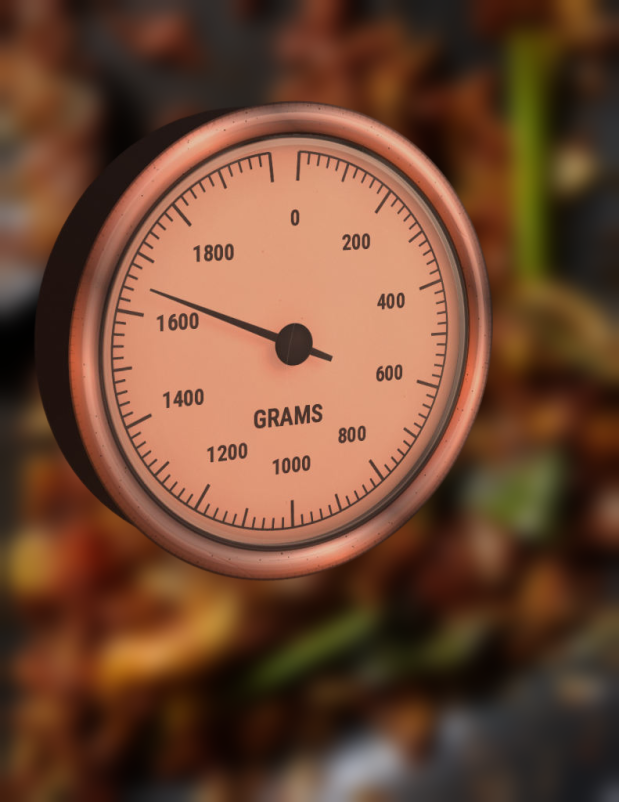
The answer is 1650 g
